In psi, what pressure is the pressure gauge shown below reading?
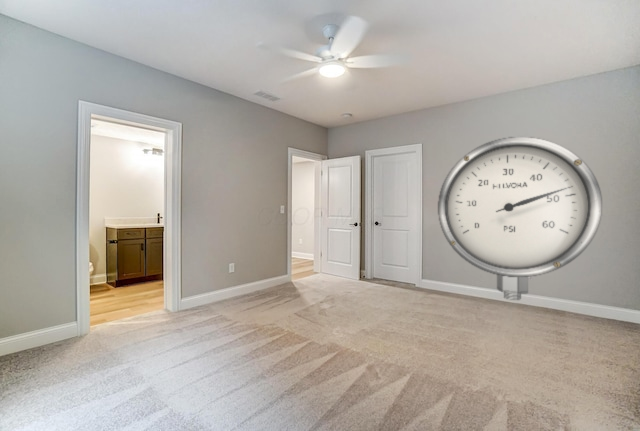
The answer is 48 psi
